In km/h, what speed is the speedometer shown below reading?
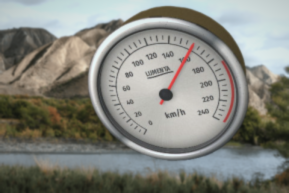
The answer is 160 km/h
